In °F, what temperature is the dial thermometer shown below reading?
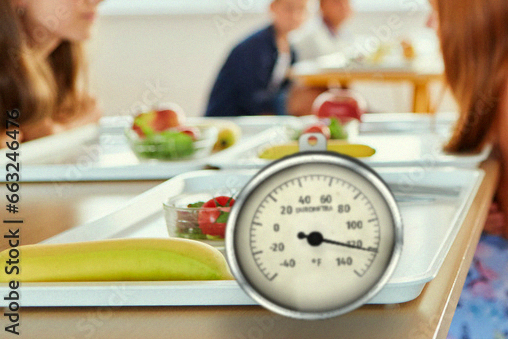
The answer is 120 °F
